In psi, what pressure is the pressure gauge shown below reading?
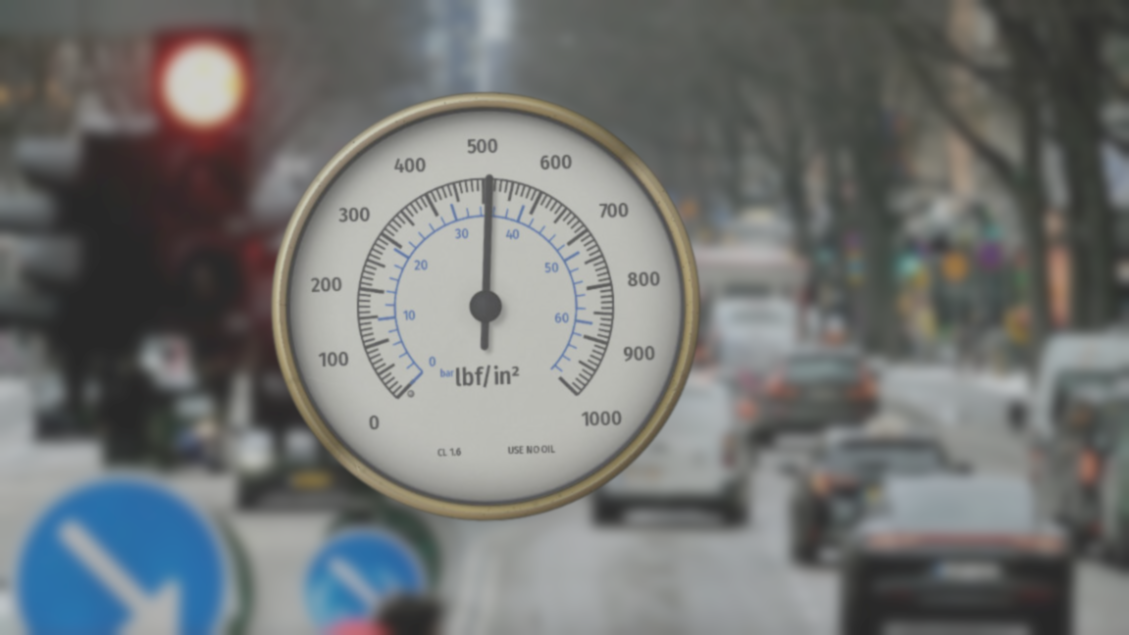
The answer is 510 psi
